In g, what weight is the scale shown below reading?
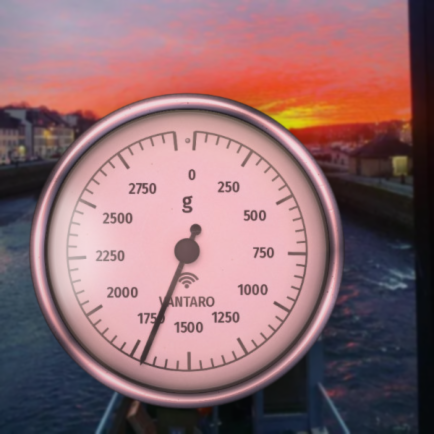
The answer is 1700 g
